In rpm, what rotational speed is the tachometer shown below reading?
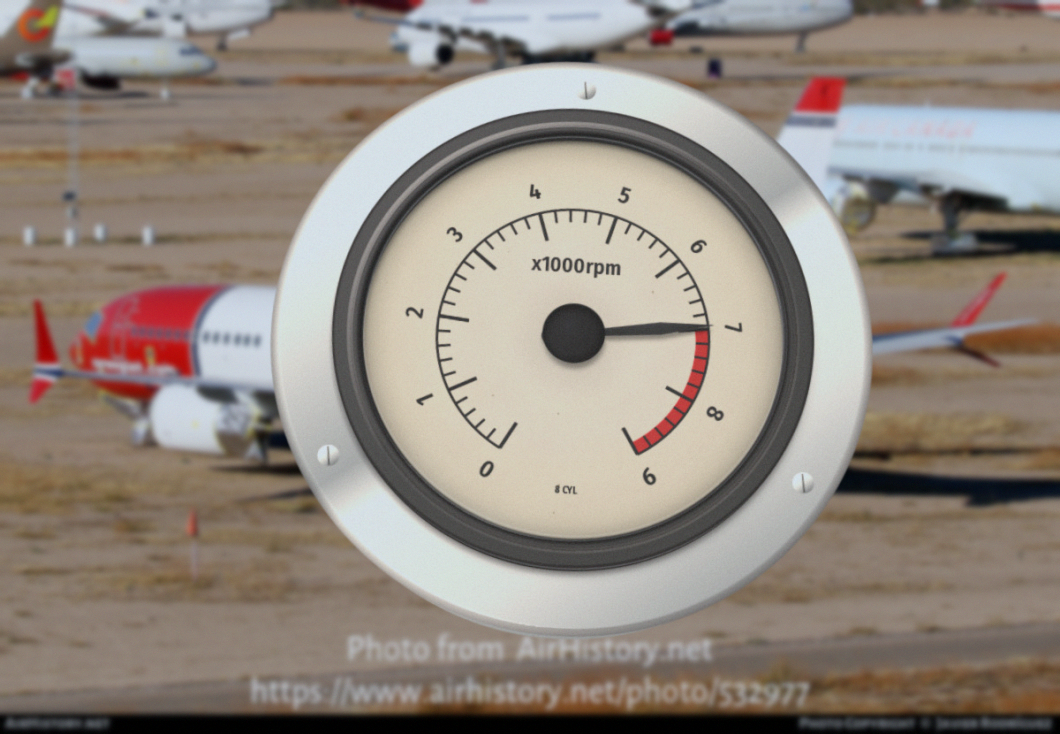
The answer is 7000 rpm
